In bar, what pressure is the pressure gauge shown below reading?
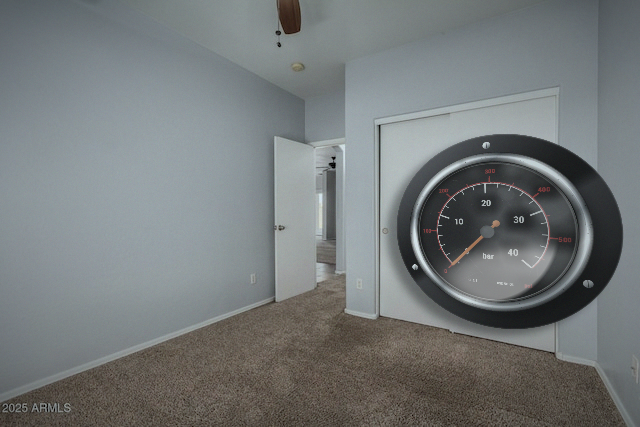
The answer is 0 bar
